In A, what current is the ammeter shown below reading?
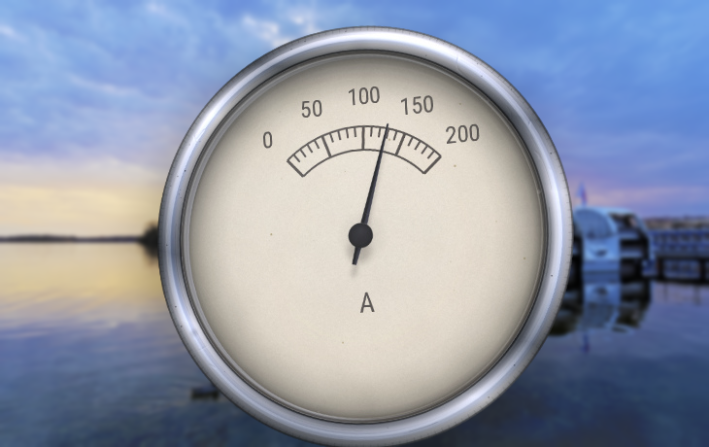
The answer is 130 A
